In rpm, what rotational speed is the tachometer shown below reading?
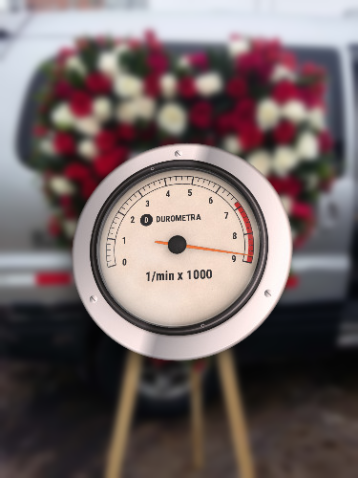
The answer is 8800 rpm
